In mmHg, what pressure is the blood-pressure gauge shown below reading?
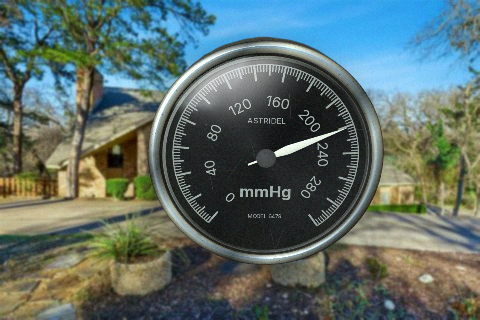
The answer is 220 mmHg
